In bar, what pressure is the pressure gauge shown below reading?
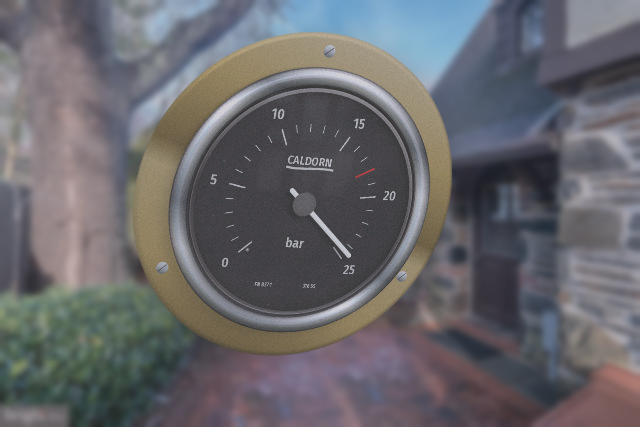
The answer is 24.5 bar
